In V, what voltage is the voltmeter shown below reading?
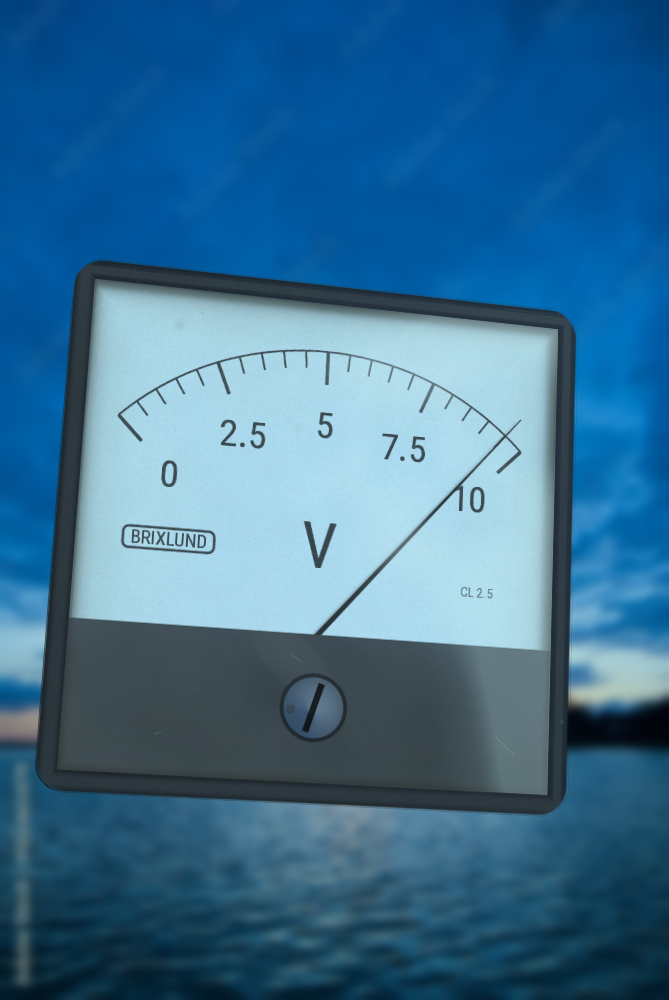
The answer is 9.5 V
